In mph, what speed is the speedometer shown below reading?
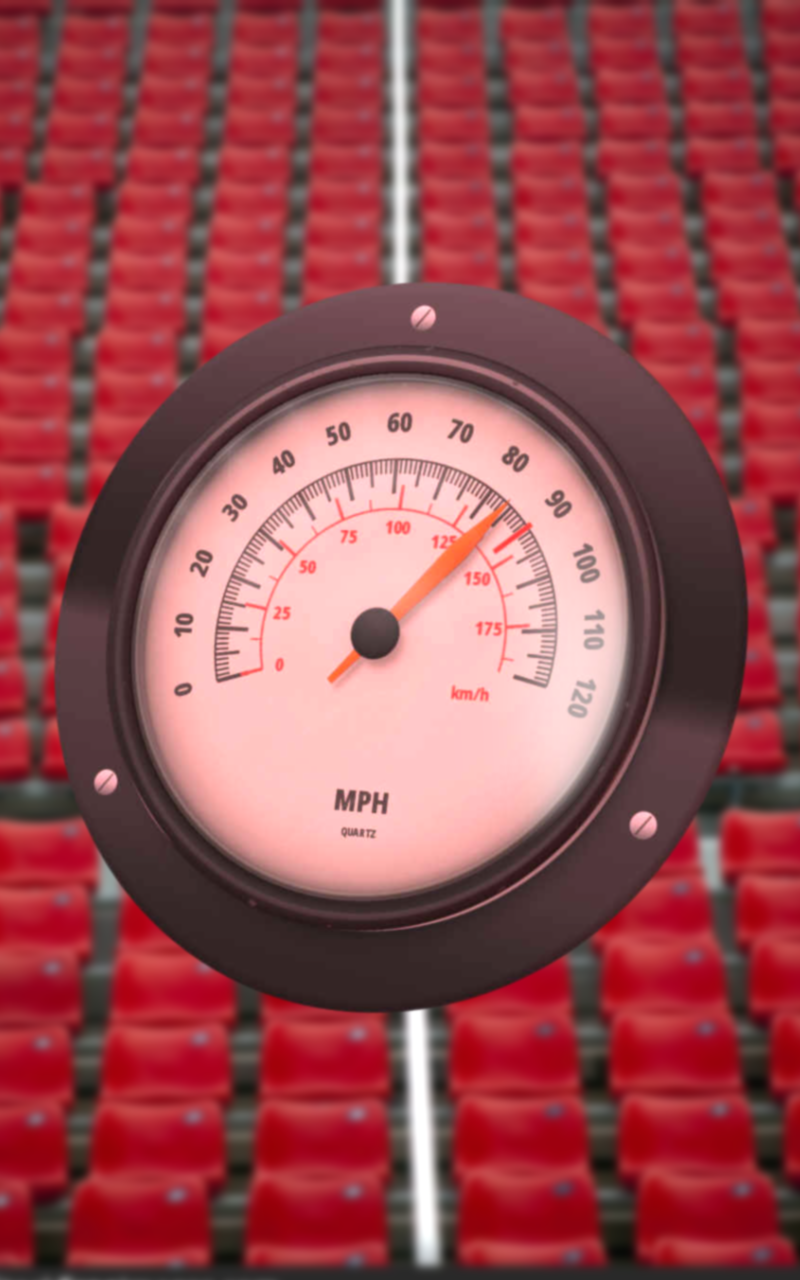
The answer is 85 mph
